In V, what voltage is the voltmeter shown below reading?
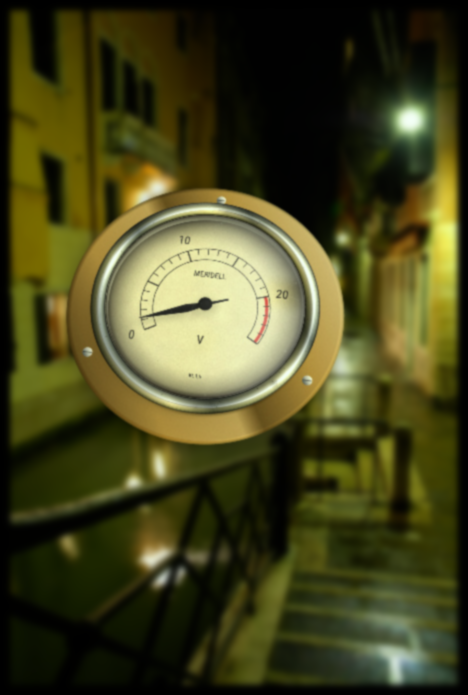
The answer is 1 V
